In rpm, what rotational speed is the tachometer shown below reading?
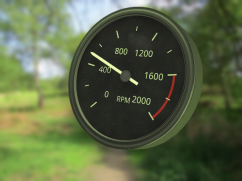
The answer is 500 rpm
